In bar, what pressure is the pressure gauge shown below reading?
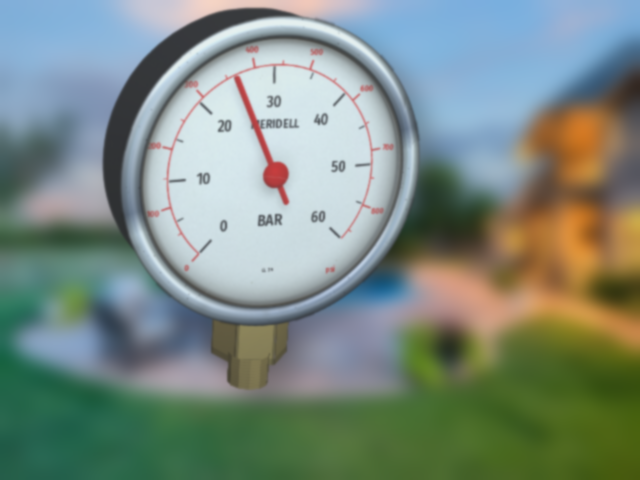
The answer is 25 bar
